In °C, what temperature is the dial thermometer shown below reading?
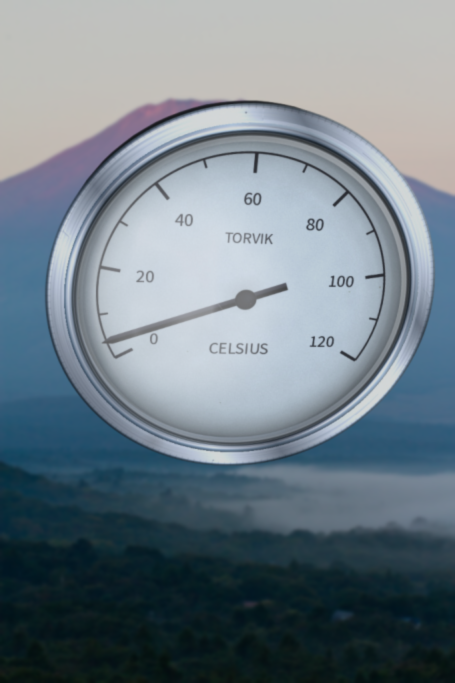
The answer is 5 °C
